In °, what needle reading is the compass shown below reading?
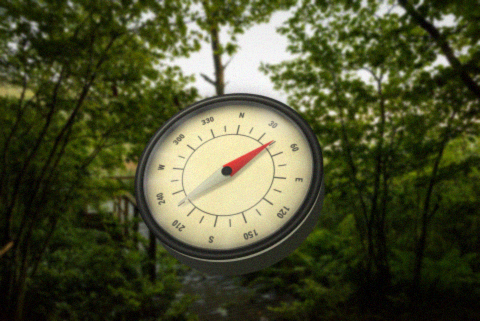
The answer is 45 °
